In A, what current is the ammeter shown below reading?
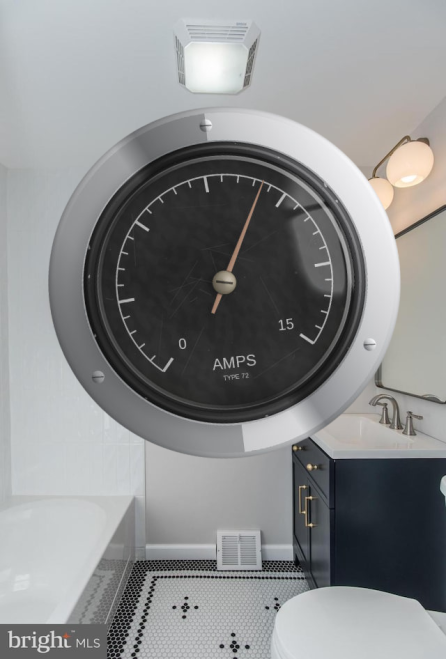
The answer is 9.25 A
